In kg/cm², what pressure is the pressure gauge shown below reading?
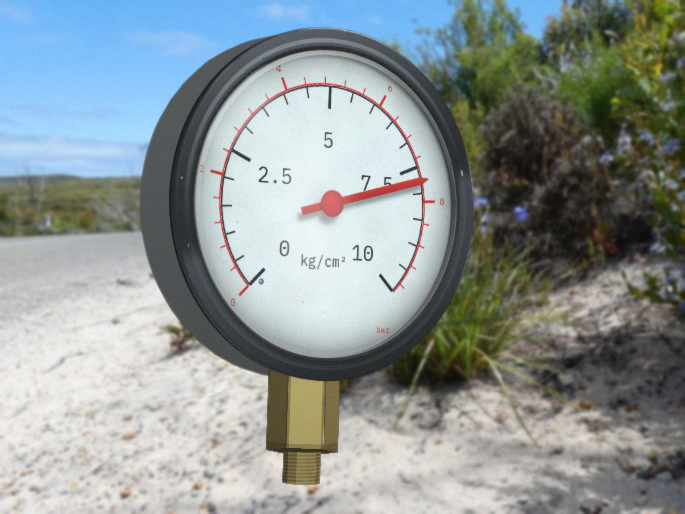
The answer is 7.75 kg/cm²
